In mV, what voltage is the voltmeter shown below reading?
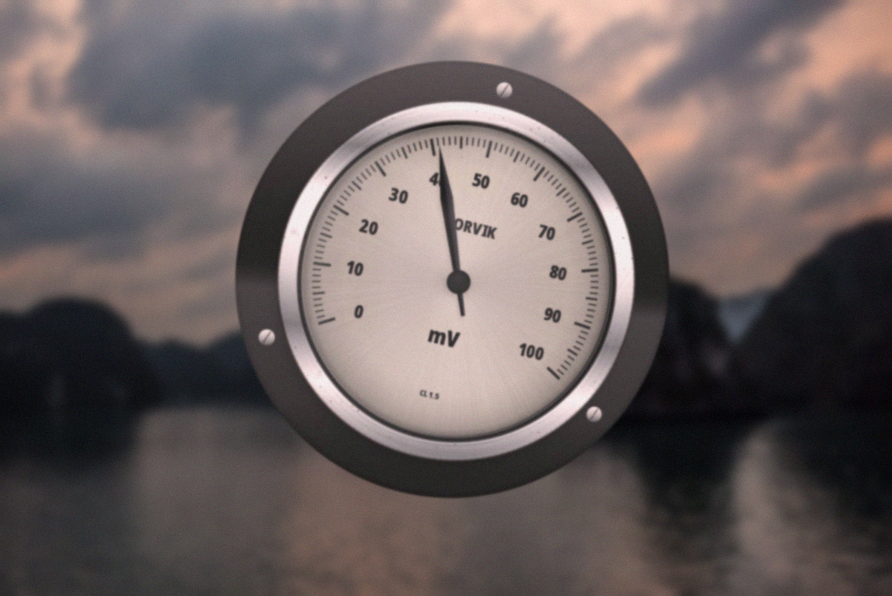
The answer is 41 mV
